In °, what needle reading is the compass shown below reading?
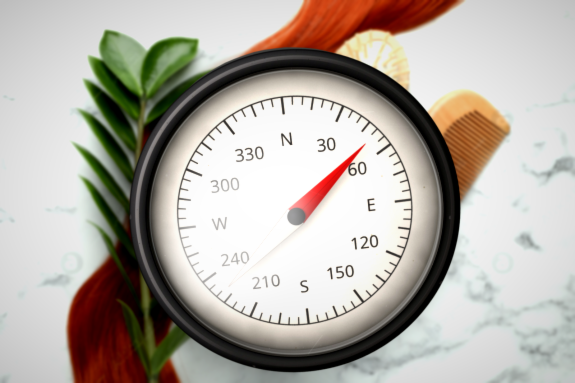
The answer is 50 °
